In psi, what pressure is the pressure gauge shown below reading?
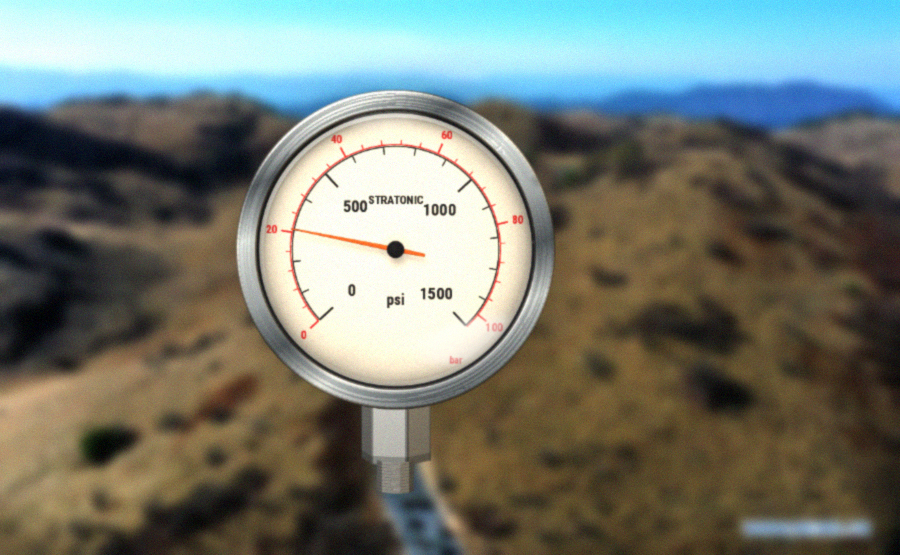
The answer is 300 psi
